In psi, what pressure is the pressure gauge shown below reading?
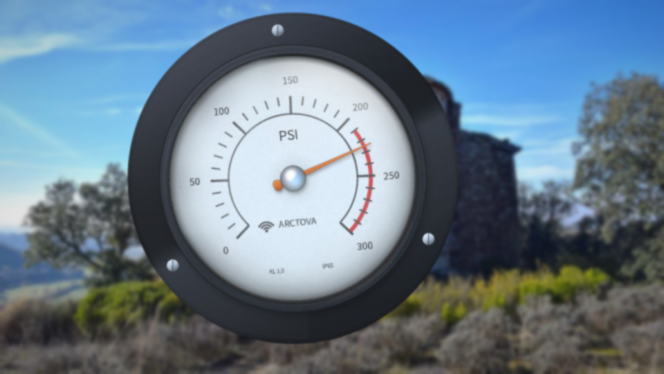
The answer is 225 psi
